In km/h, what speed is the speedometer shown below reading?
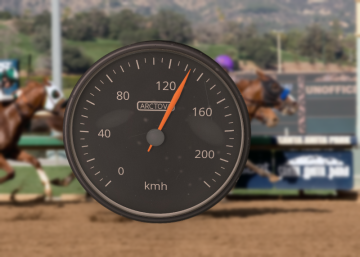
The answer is 132.5 km/h
